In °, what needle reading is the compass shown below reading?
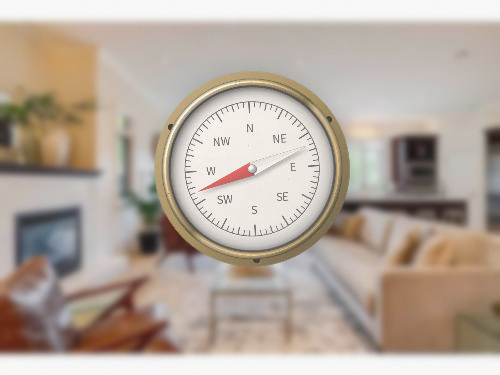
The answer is 250 °
